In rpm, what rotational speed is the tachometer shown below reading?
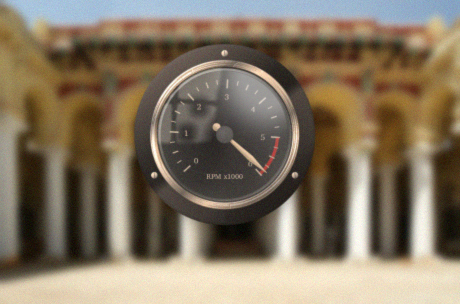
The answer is 5875 rpm
